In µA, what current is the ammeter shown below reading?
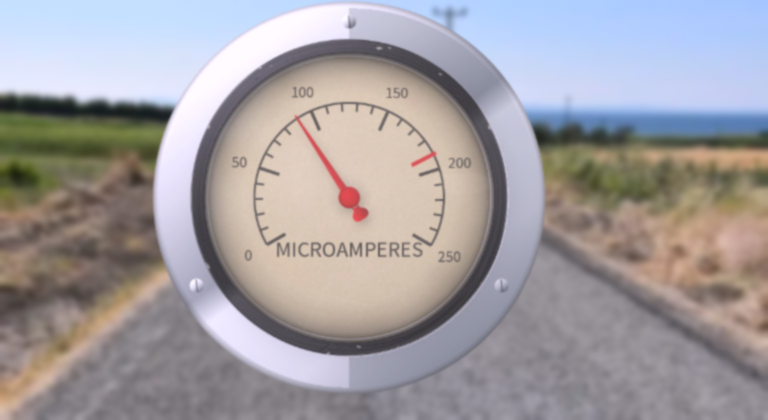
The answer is 90 µA
